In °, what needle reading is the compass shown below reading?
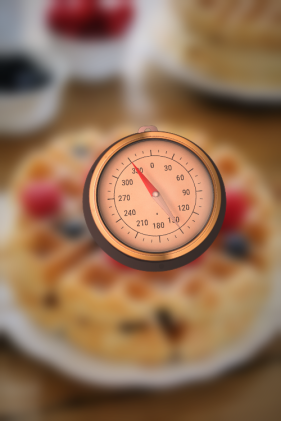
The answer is 330 °
